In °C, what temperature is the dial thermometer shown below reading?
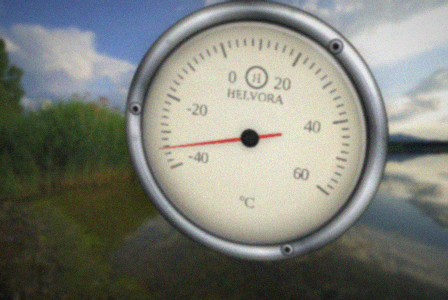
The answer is -34 °C
